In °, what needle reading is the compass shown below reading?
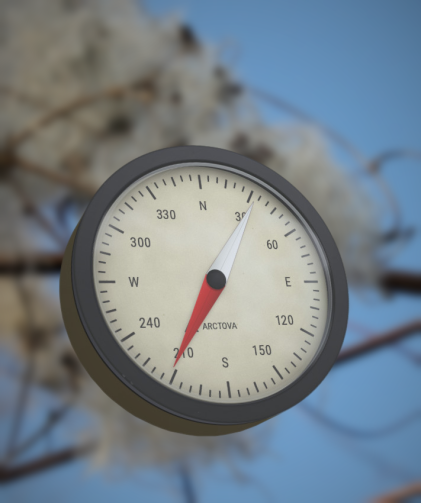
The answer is 212.5 °
